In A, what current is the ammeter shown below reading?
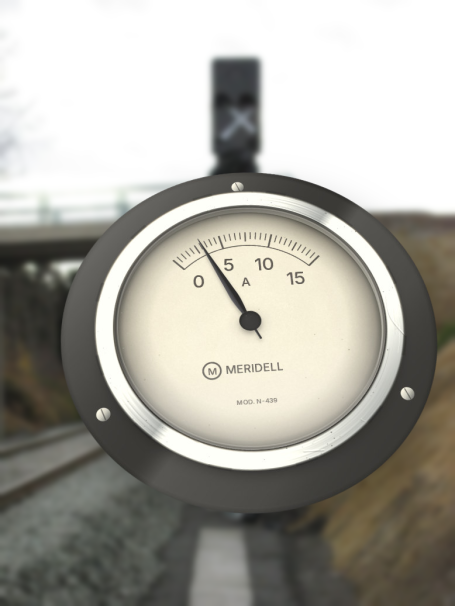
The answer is 3 A
